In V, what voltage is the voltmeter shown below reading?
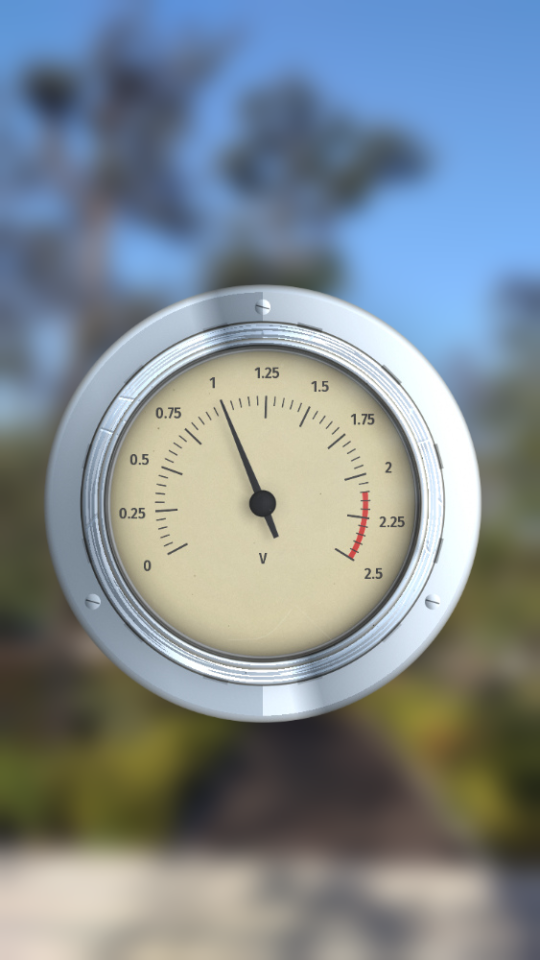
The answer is 1 V
